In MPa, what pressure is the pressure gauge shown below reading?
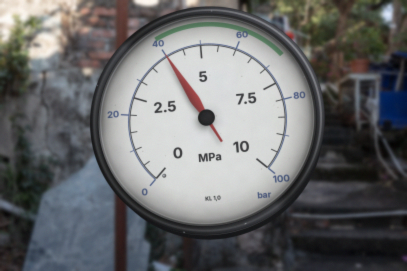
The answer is 4 MPa
